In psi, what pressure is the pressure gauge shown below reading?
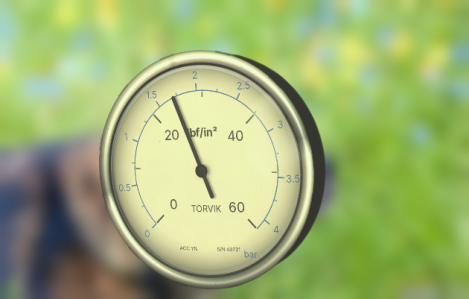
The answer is 25 psi
